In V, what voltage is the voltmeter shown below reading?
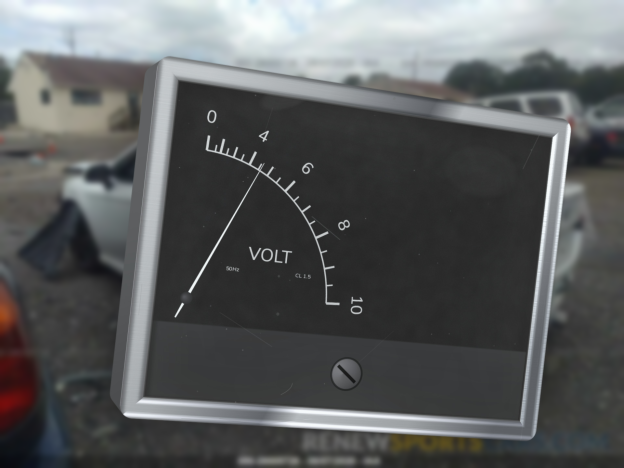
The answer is 4.5 V
